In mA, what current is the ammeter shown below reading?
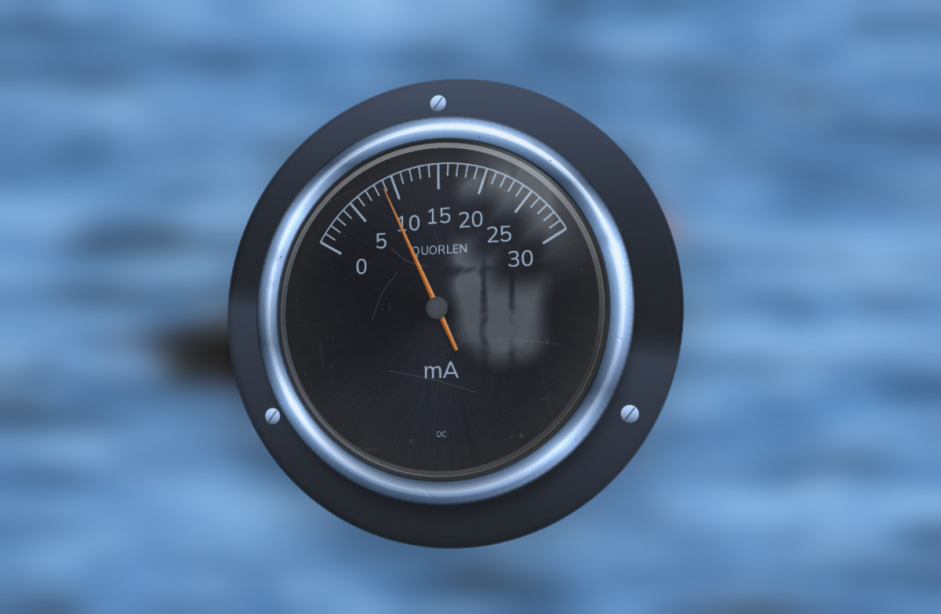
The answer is 9 mA
